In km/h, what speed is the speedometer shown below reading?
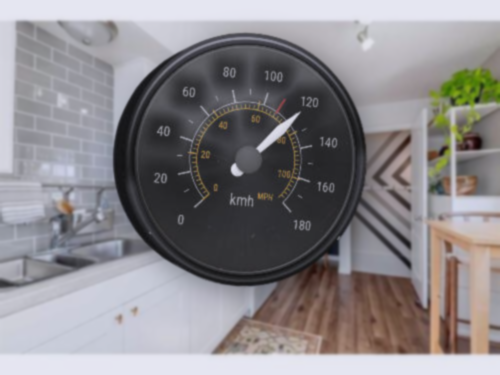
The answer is 120 km/h
